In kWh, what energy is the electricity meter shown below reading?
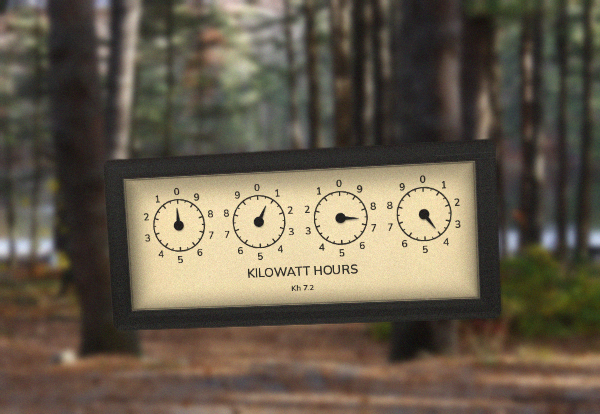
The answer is 74 kWh
